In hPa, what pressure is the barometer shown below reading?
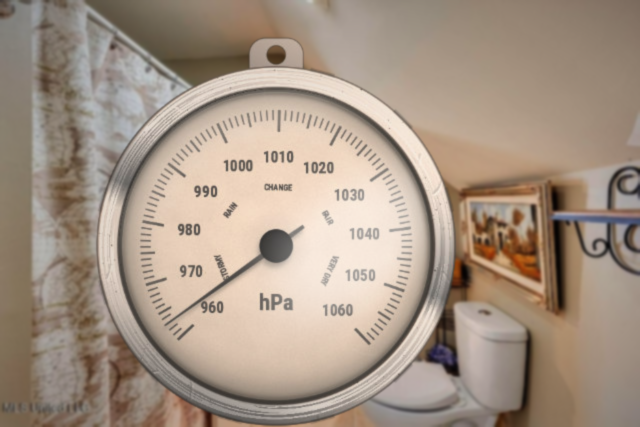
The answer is 963 hPa
